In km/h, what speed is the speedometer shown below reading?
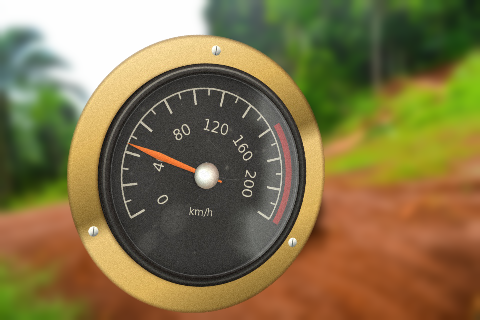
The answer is 45 km/h
